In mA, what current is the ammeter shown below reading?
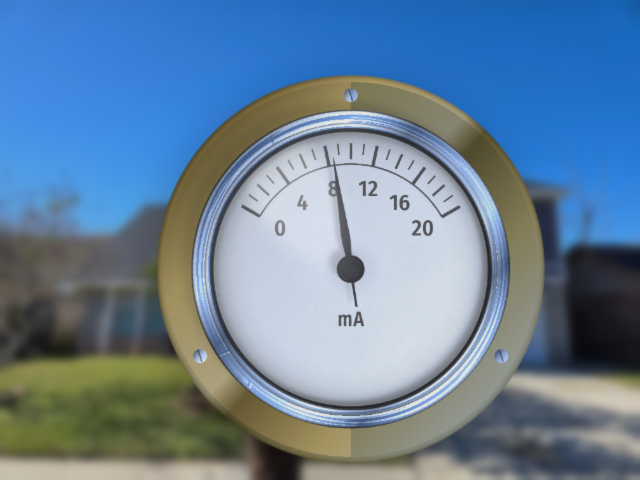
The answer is 8.5 mA
